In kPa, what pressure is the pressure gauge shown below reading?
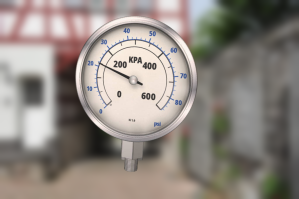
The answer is 150 kPa
